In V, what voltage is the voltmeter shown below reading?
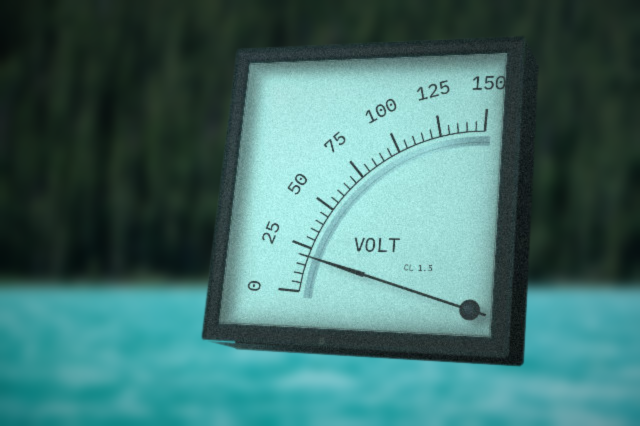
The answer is 20 V
